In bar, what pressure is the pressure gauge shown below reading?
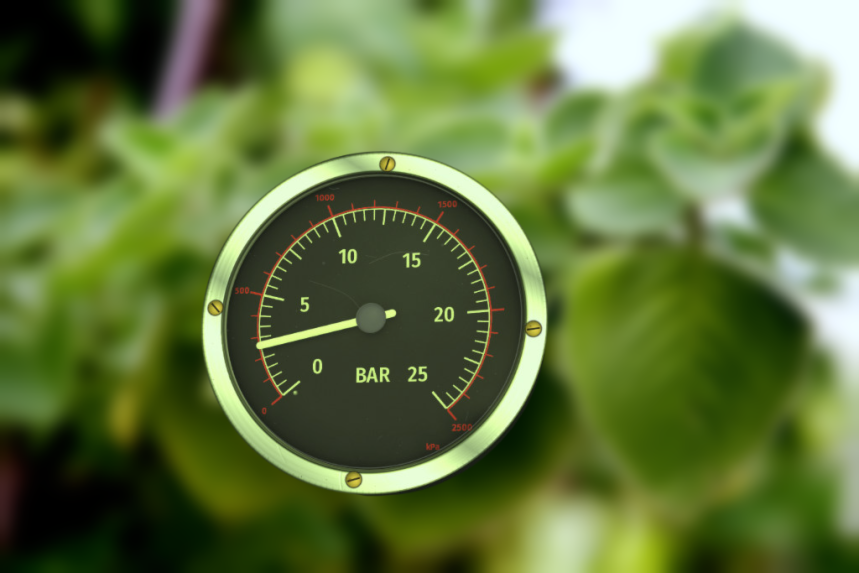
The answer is 2.5 bar
